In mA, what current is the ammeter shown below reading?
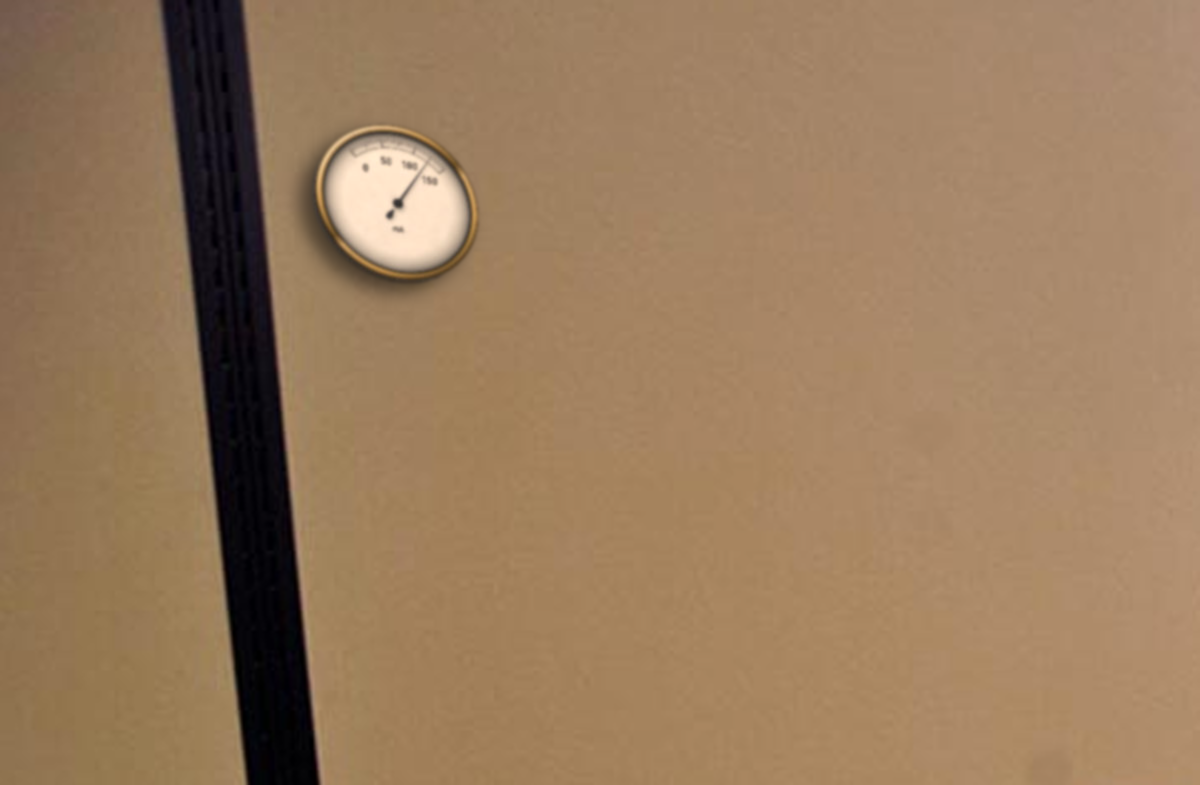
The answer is 125 mA
